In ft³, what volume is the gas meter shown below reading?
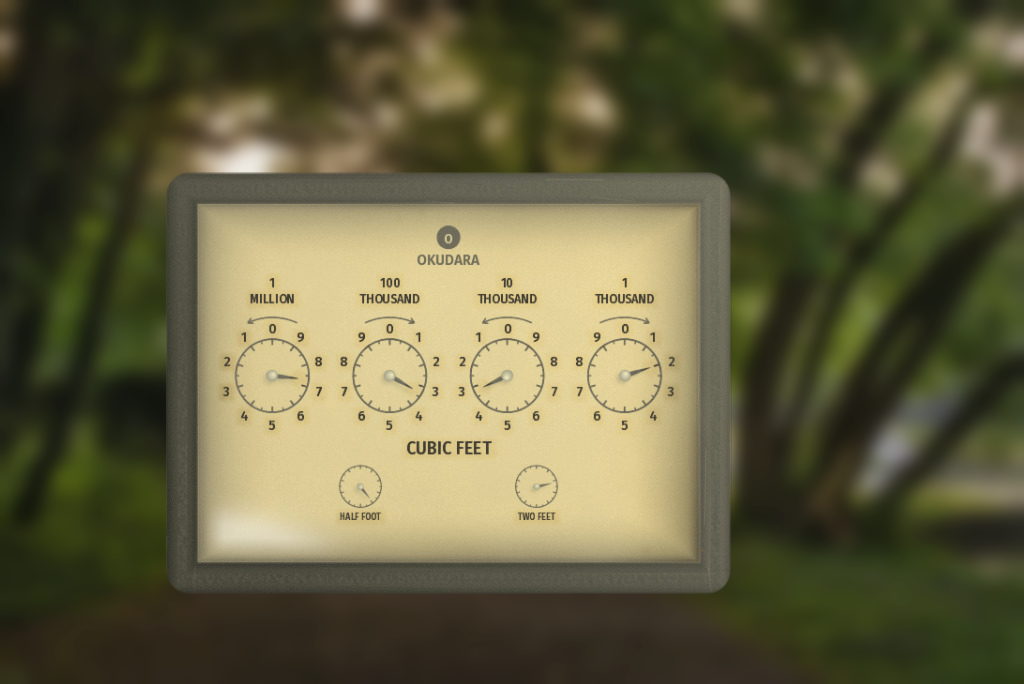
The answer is 733200 ft³
